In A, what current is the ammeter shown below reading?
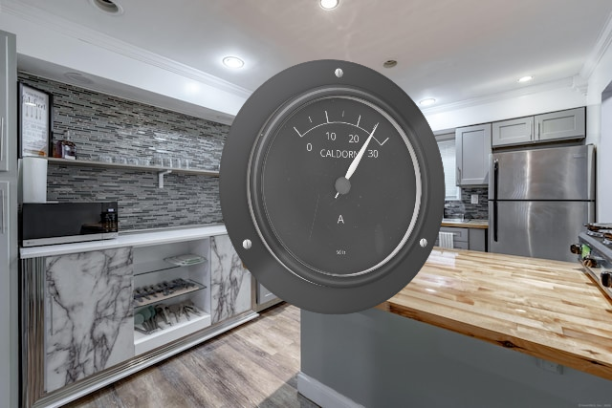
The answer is 25 A
